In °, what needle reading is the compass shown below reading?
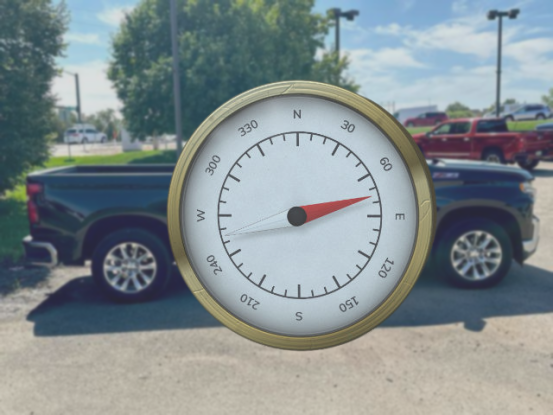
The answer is 75 °
